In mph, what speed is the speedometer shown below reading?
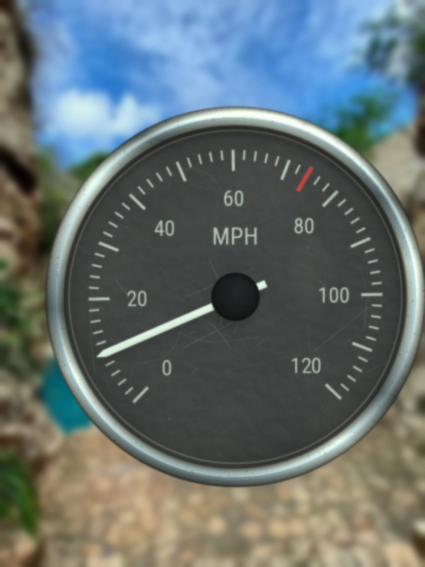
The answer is 10 mph
